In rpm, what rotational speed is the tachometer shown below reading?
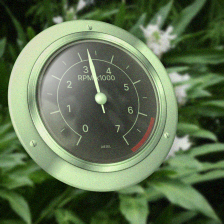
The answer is 3250 rpm
